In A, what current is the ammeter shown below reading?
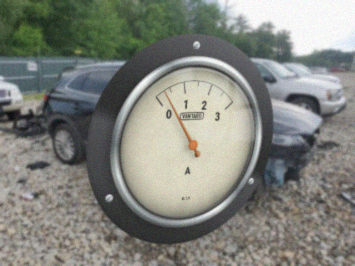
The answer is 0.25 A
